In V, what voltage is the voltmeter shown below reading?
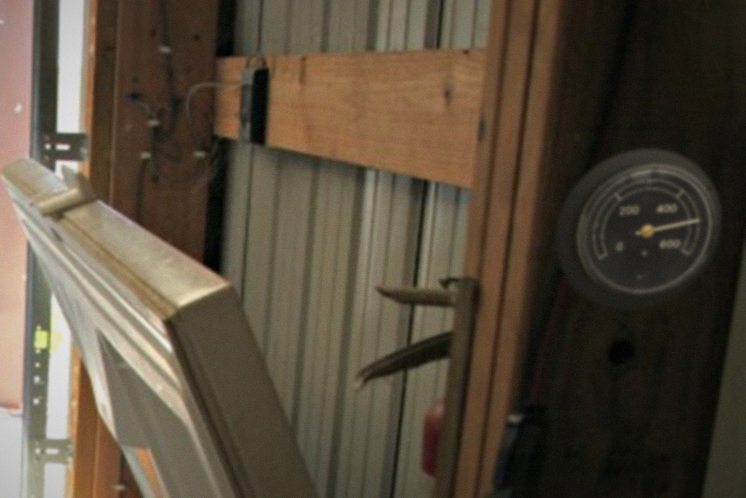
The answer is 500 V
